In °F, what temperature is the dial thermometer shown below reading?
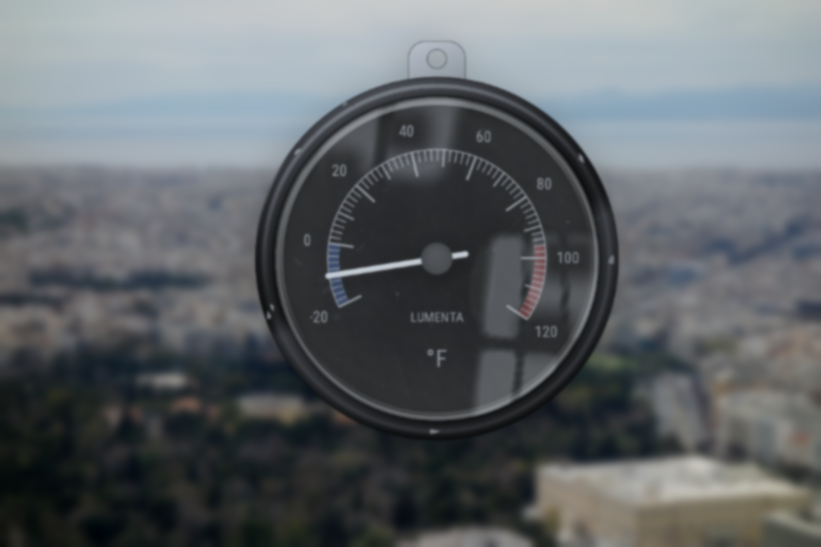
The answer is -10 °F
